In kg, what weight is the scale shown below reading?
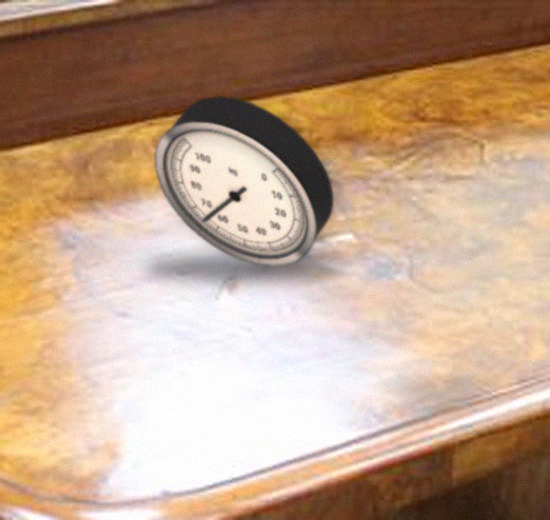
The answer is 65 kg
